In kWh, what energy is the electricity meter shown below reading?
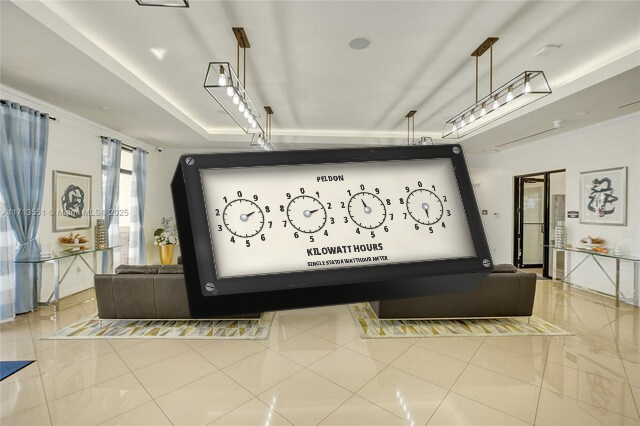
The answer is 8205 kWh
